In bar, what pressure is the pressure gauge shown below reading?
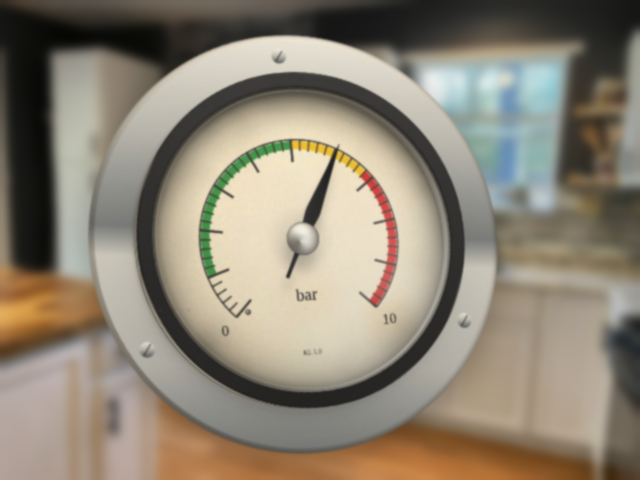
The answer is 6 bar
